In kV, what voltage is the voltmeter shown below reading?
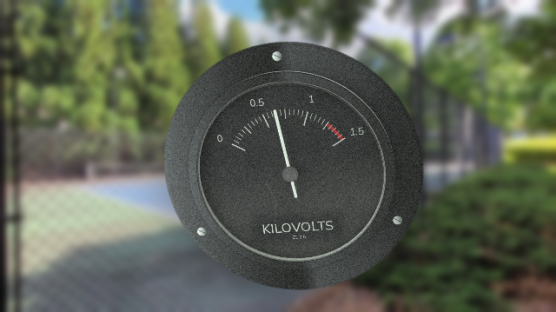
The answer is 0.65 kV
